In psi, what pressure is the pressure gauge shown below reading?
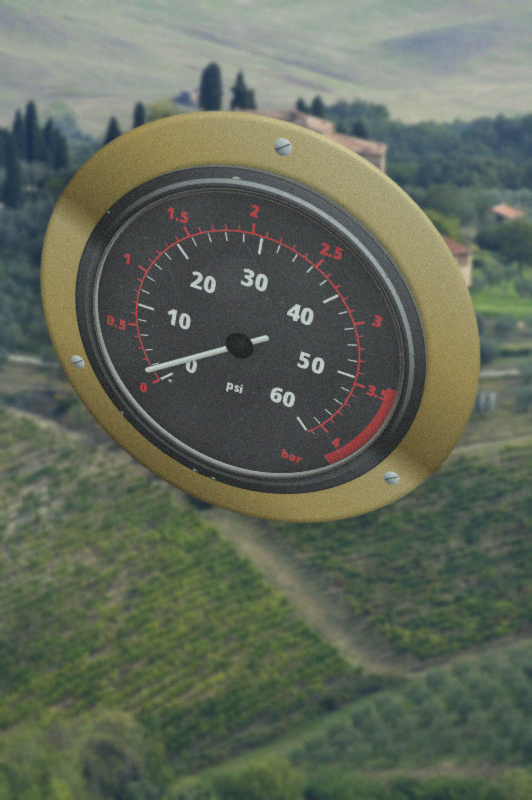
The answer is 2 psi
